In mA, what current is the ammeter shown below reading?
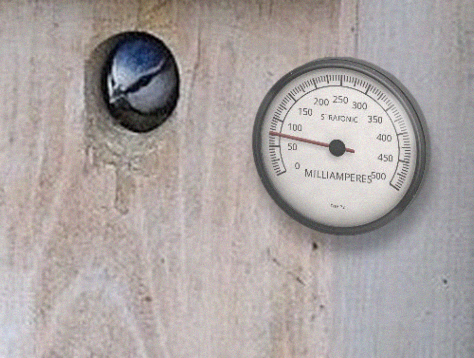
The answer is 75 mA
